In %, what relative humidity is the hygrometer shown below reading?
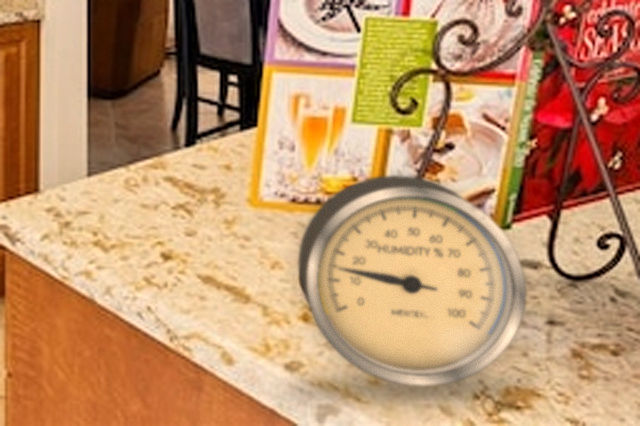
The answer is 15 %
